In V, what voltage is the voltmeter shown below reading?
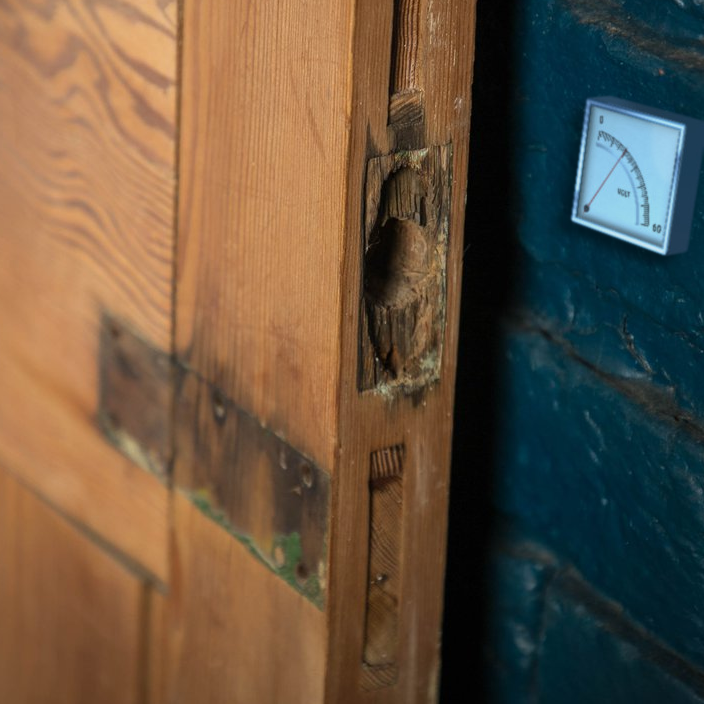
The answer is 20 V
